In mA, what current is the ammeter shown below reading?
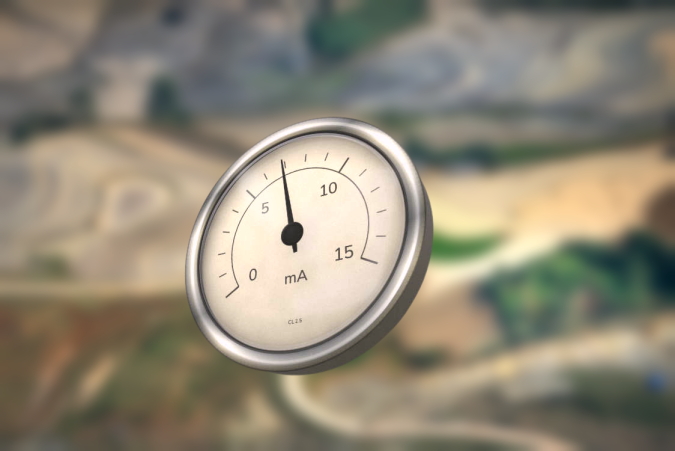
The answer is 7 mA
